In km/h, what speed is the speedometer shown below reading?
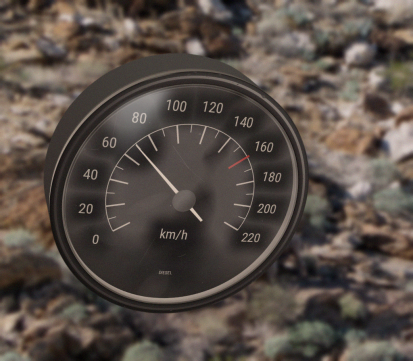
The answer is 70 km/h
